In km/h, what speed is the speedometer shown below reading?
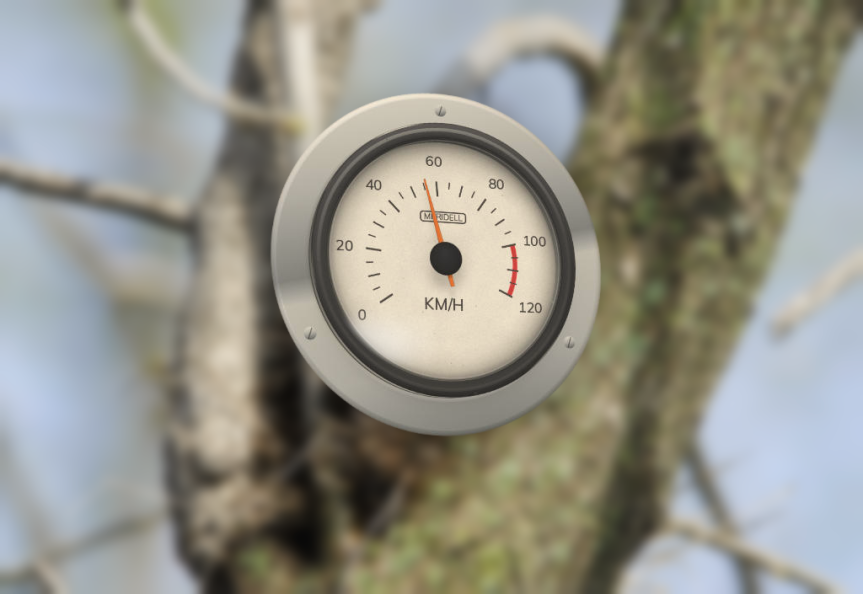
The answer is 55 km/h
